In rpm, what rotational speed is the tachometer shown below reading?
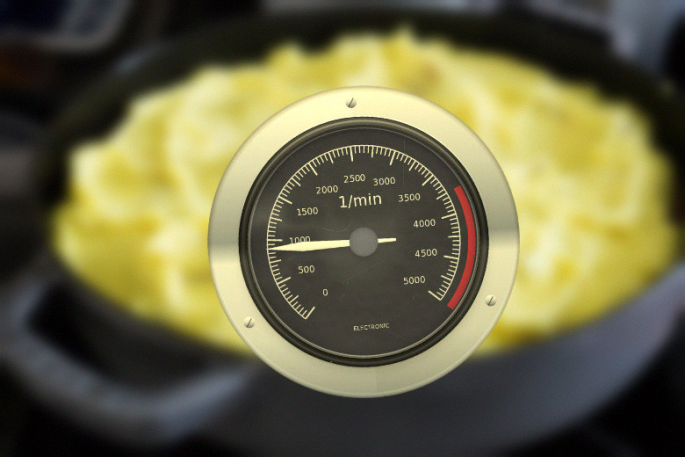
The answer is 900 rpm
